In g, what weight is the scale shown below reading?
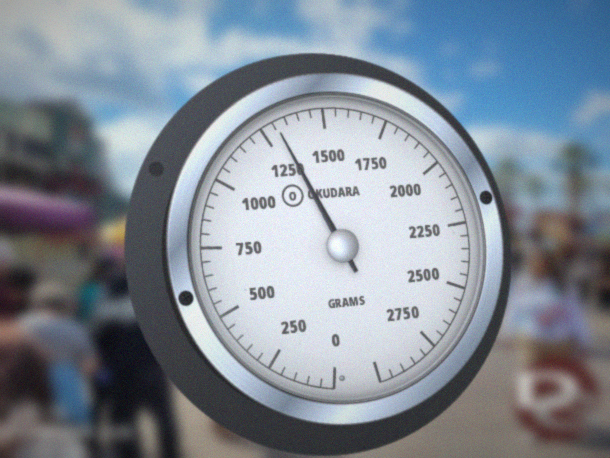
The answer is 1300 g
